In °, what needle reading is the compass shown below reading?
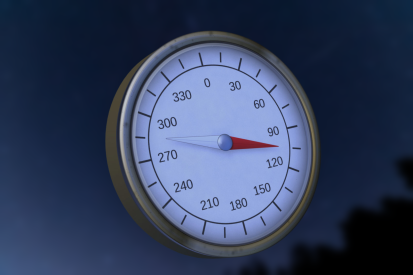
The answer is 105 °
